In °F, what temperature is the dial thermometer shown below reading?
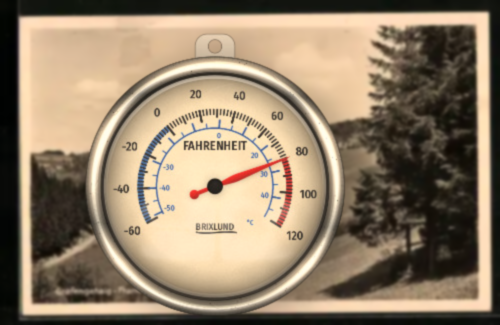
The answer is 80 °F
